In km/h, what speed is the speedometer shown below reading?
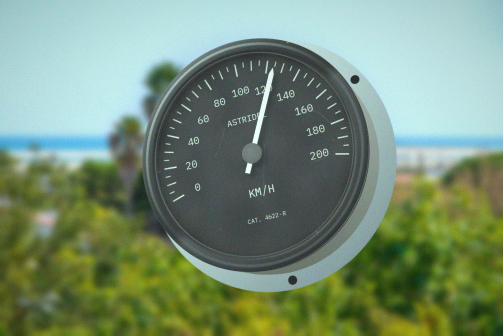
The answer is 125 km/h
